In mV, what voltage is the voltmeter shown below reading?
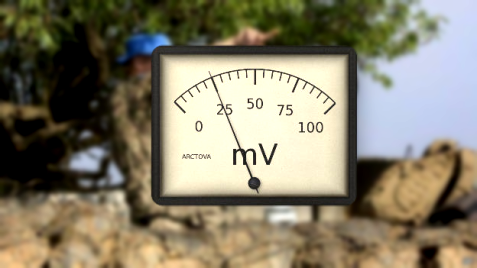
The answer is 25 mV
